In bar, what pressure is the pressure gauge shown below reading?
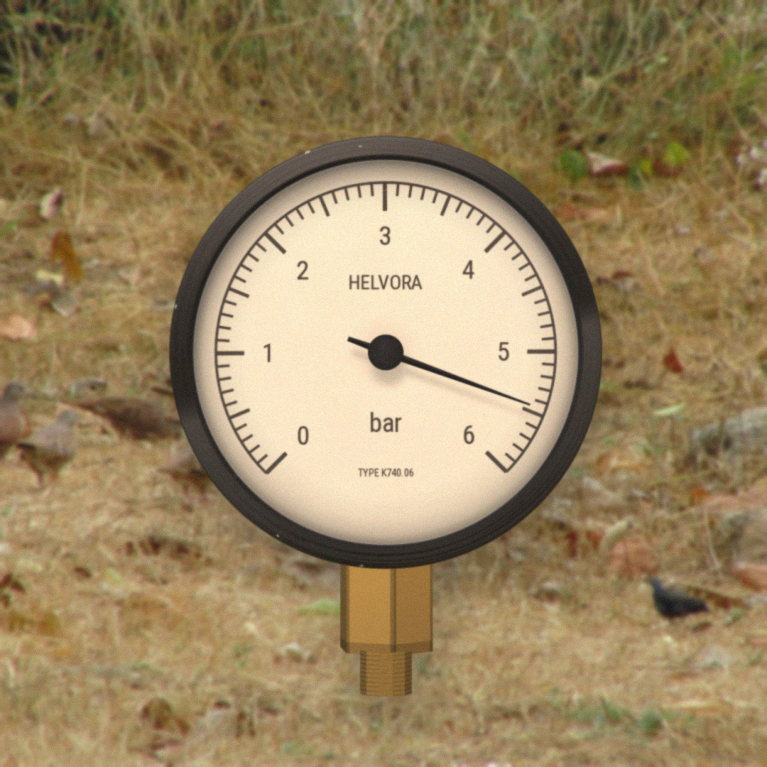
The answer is 5.45 bar
